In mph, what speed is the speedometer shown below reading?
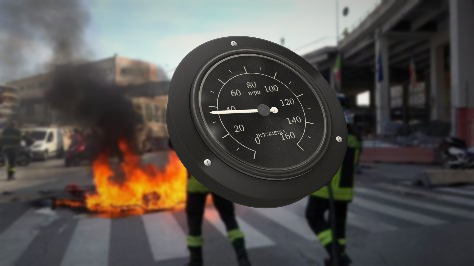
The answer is 35 mph
